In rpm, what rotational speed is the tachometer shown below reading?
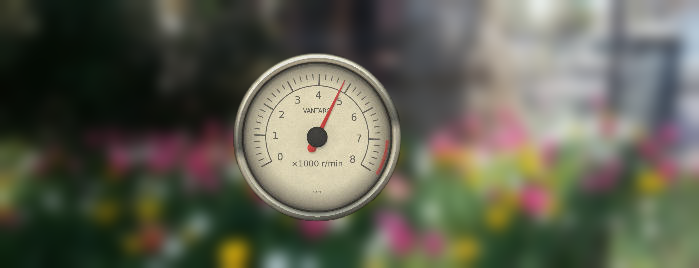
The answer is 4800 rpm
